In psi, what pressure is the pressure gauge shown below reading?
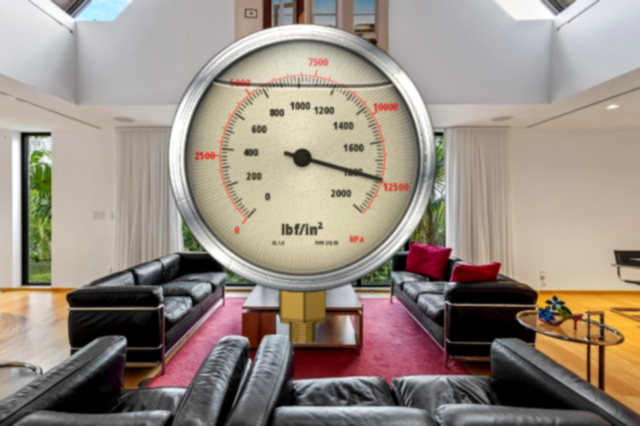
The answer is 1800 psi
